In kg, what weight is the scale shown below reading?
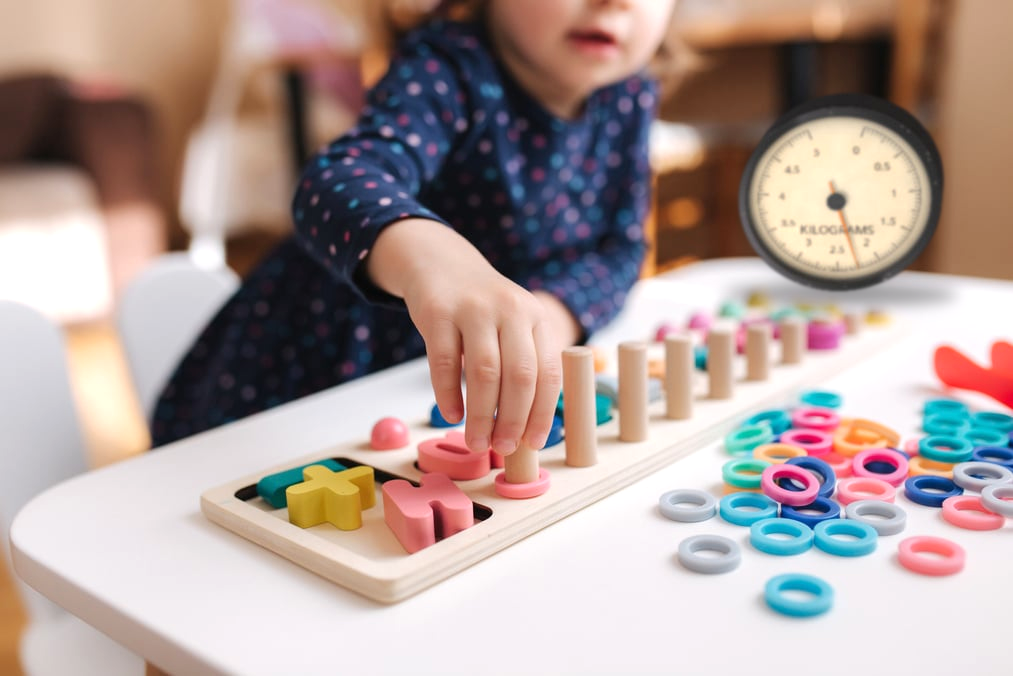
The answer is 2.25 kg
